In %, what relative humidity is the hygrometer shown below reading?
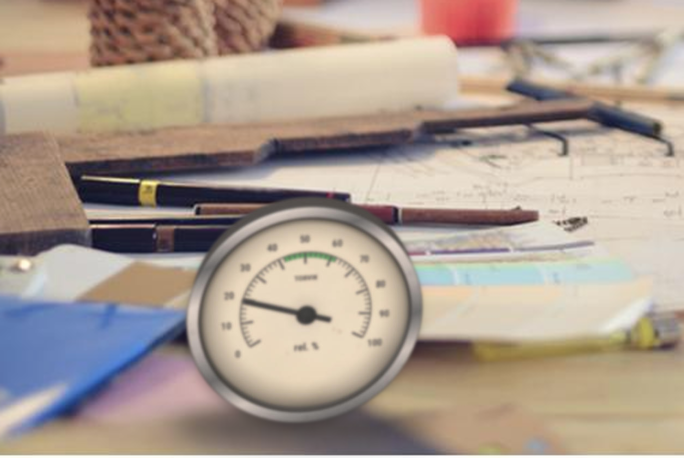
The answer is 20 %
